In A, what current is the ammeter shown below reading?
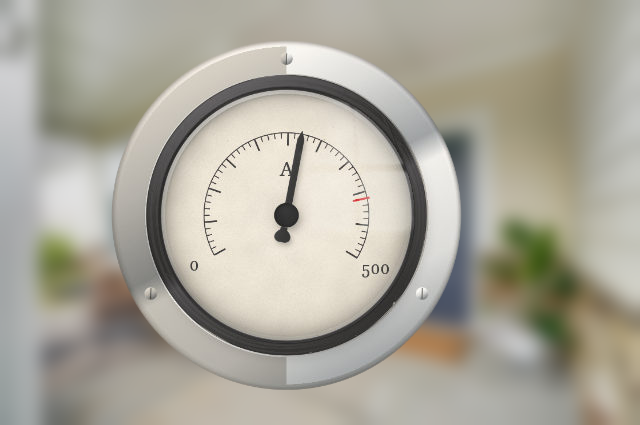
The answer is 270 A
